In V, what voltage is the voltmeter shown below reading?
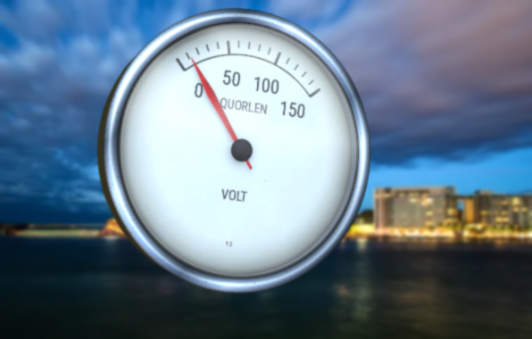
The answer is 10 V
